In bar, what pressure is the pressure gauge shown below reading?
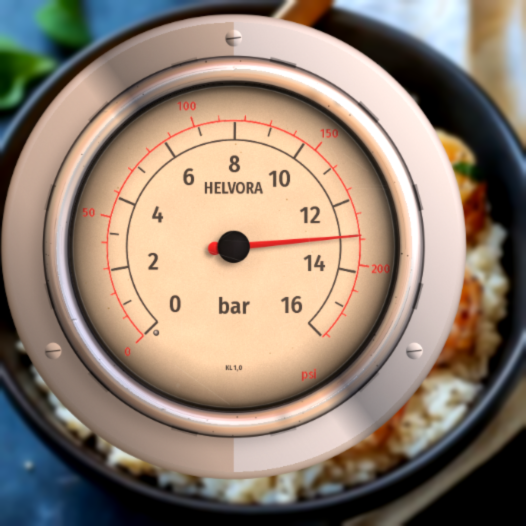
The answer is 13 bar
